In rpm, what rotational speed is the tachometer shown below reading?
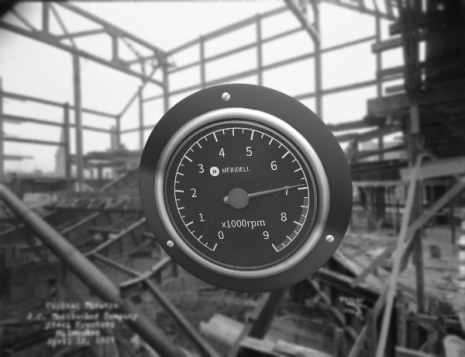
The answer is 6875 rpm
